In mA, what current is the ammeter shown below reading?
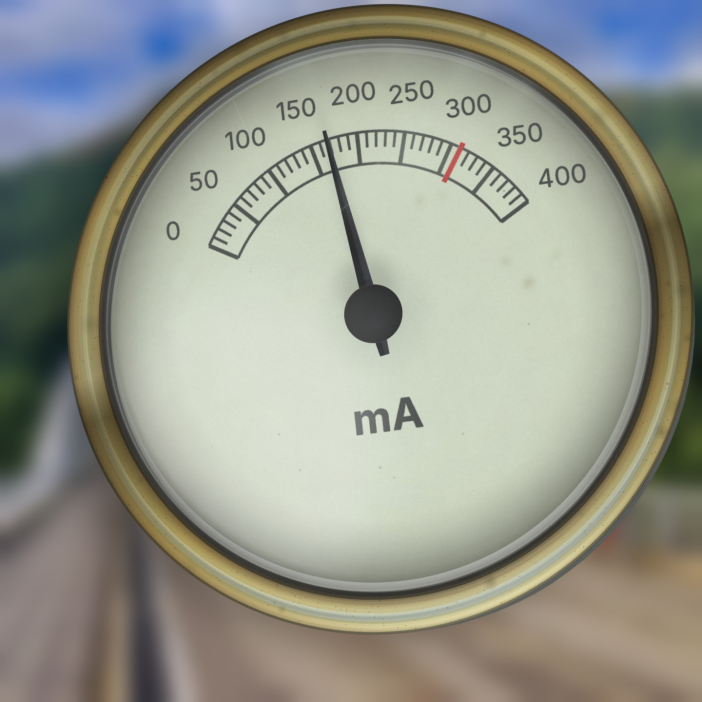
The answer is 170 mA
